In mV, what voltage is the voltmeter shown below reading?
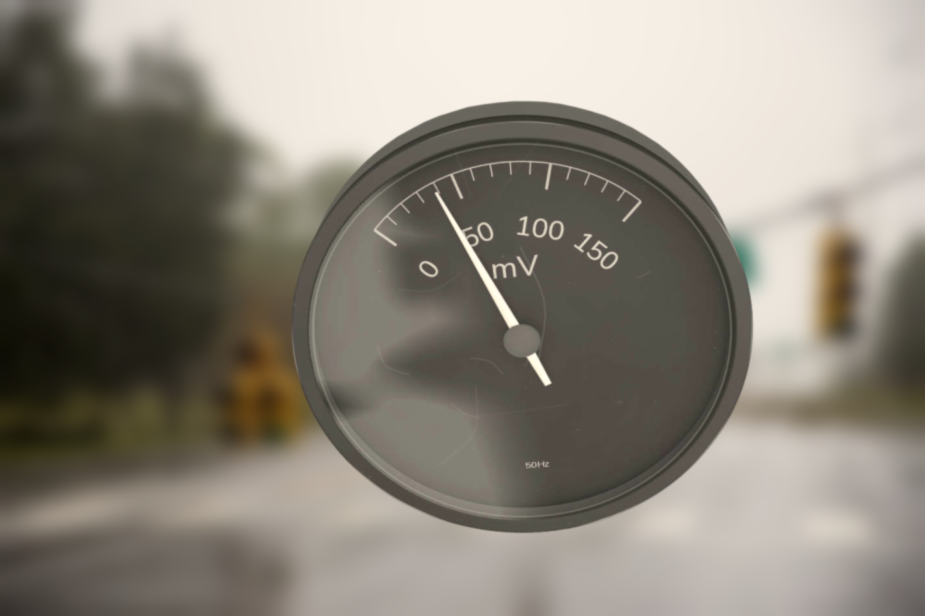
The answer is 40 mV
